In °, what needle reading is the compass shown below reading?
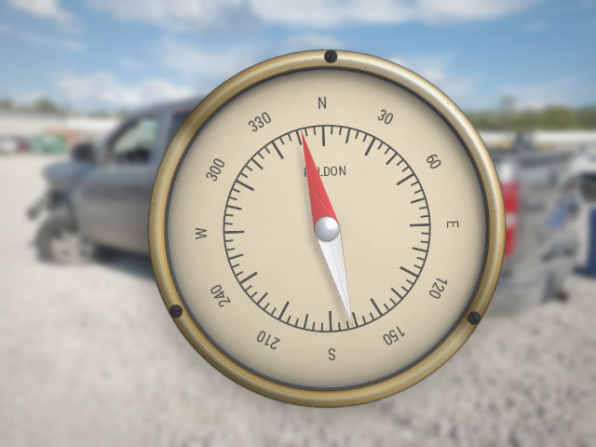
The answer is 347.5 °
